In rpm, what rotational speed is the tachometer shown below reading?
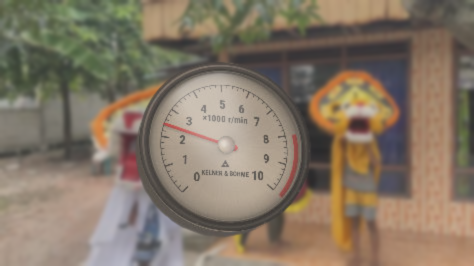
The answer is 2400 rpm
